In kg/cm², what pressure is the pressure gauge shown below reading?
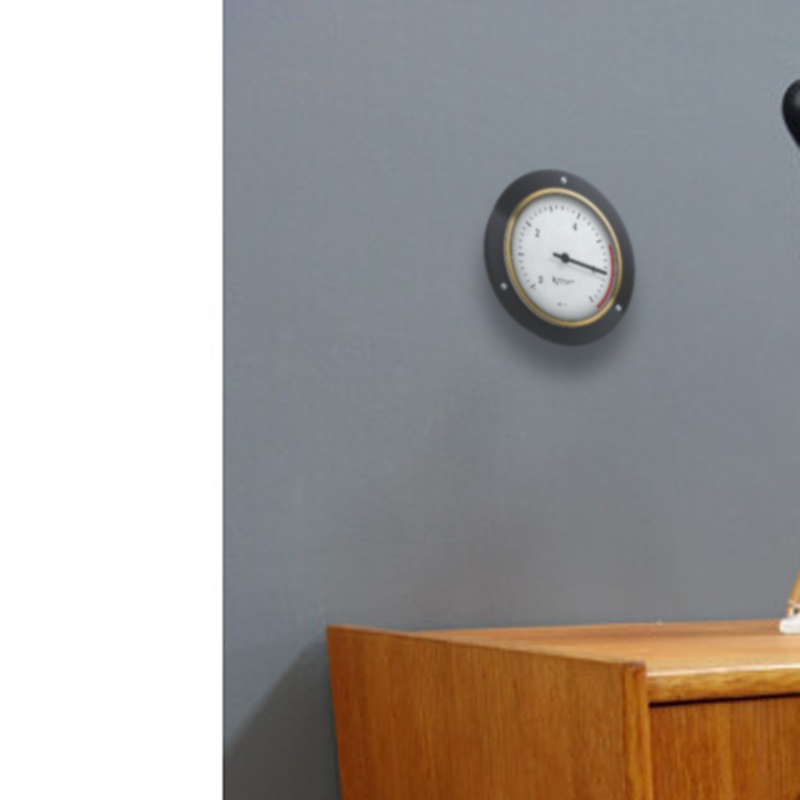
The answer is 6 kg/cm²
